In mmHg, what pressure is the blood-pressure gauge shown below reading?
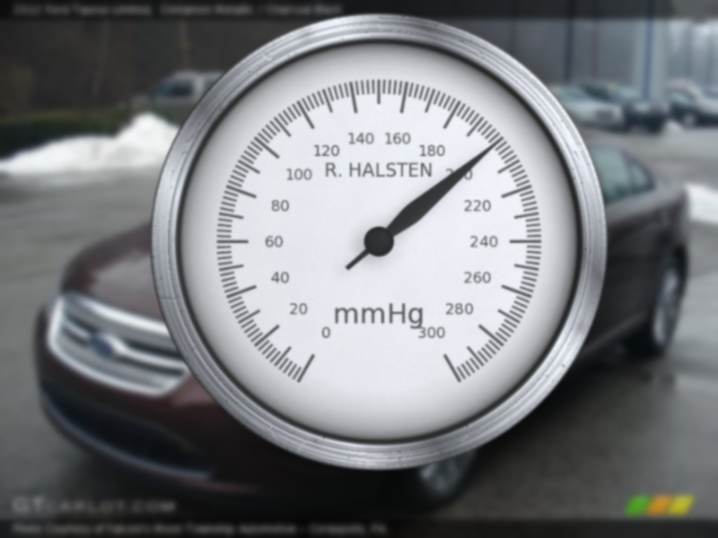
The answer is 200 mmHg
